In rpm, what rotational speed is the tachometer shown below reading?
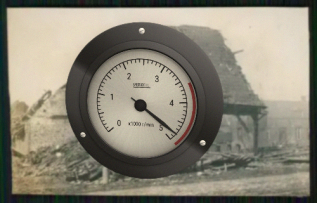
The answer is 4800 rpm
